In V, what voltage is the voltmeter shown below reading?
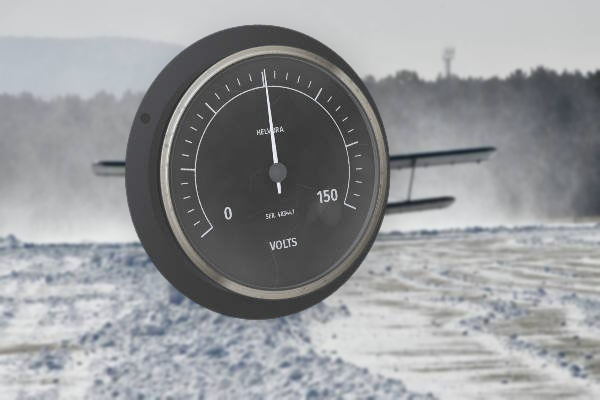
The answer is 75 V
